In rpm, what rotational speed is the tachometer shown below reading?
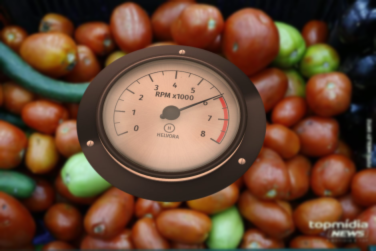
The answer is 6000 rpm
